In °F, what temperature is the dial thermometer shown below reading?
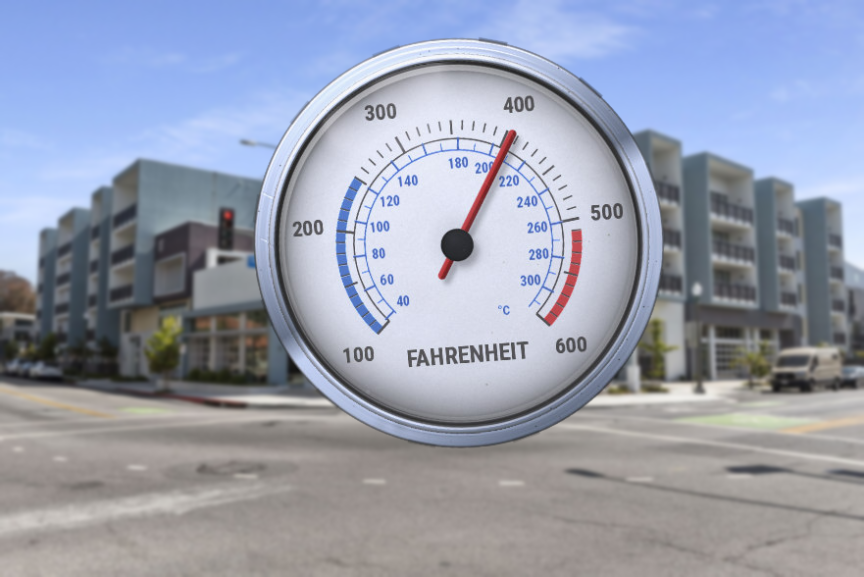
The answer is 405 °F
